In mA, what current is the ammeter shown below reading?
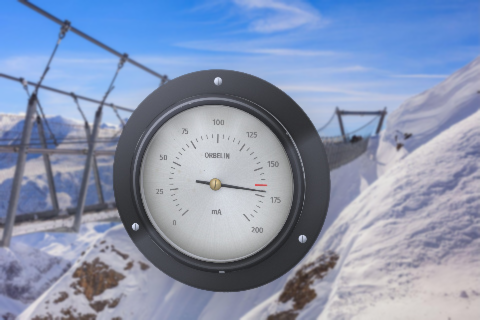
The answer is 170 mA
